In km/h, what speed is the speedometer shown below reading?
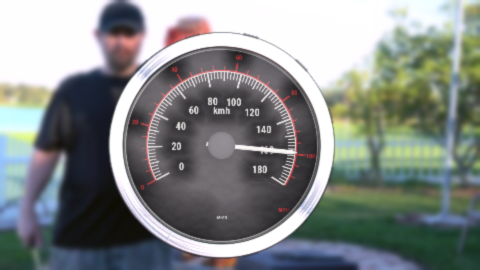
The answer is 160 km/h
